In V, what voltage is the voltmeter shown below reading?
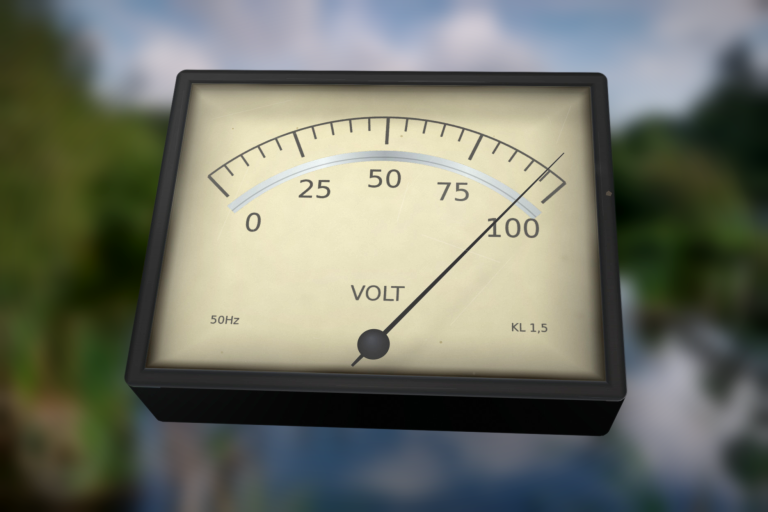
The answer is 95 V
